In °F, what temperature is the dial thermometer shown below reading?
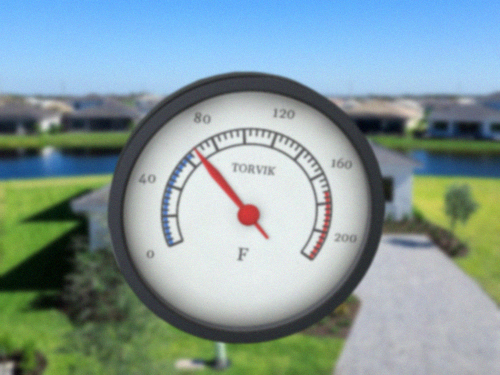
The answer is 68 °F
